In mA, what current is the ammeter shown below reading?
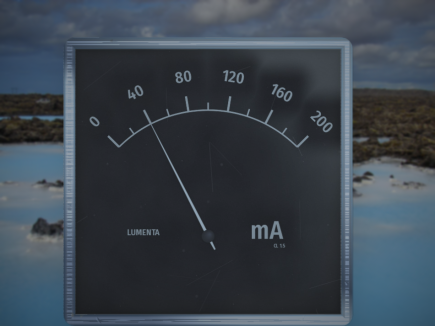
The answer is 40 mA
